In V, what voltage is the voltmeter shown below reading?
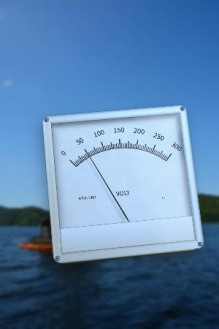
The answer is 50 V
